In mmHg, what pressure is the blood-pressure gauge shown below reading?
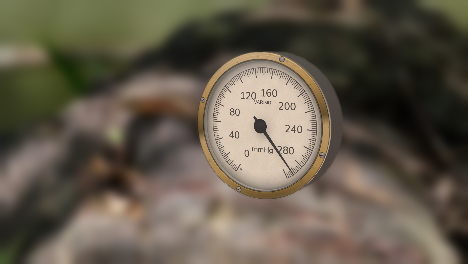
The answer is 290 mmHg
